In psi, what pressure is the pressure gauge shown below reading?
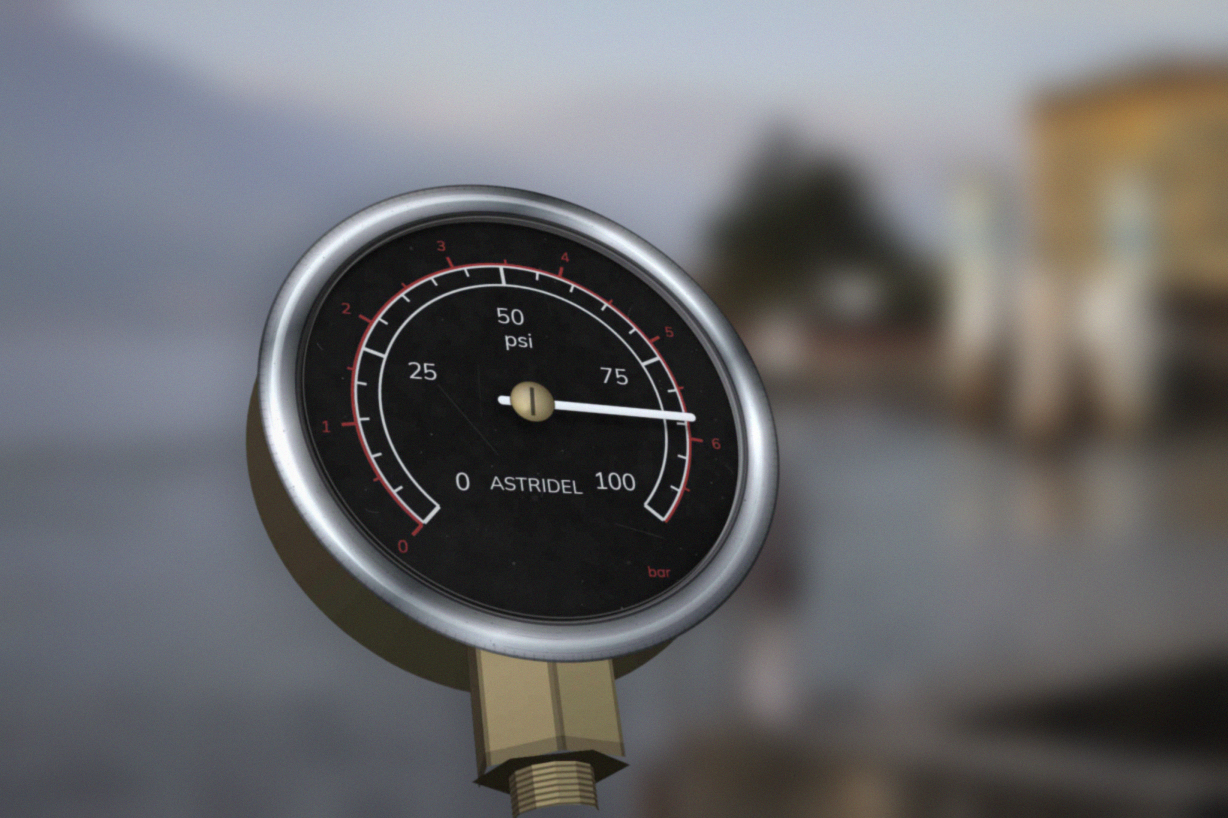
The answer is 85 psi
